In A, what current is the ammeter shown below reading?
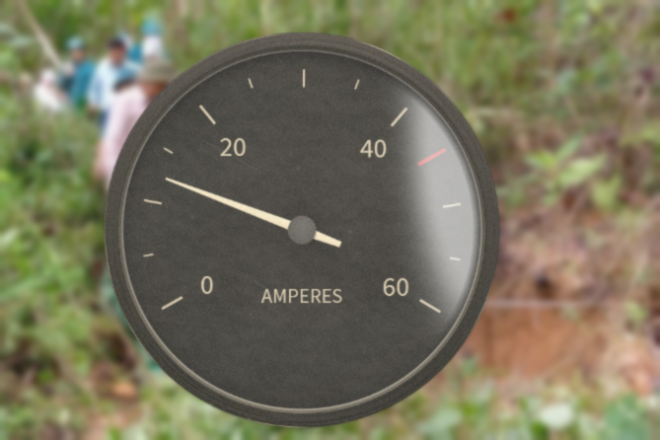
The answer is 12.5 A
